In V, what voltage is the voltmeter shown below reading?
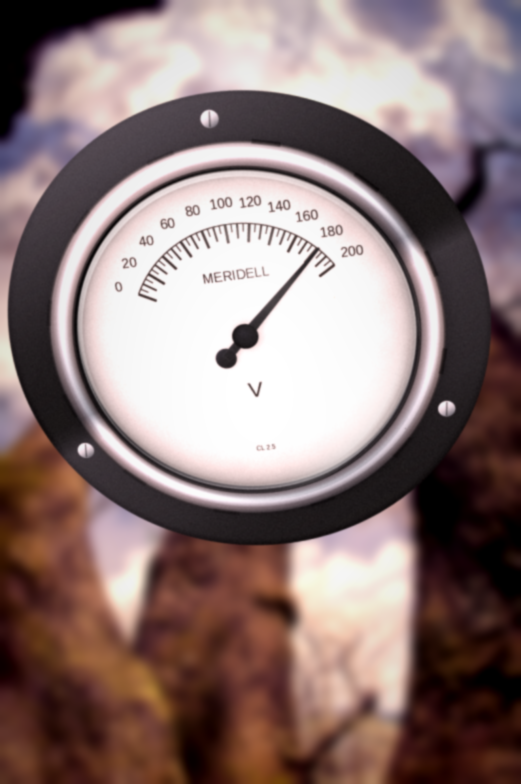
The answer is 180 V
